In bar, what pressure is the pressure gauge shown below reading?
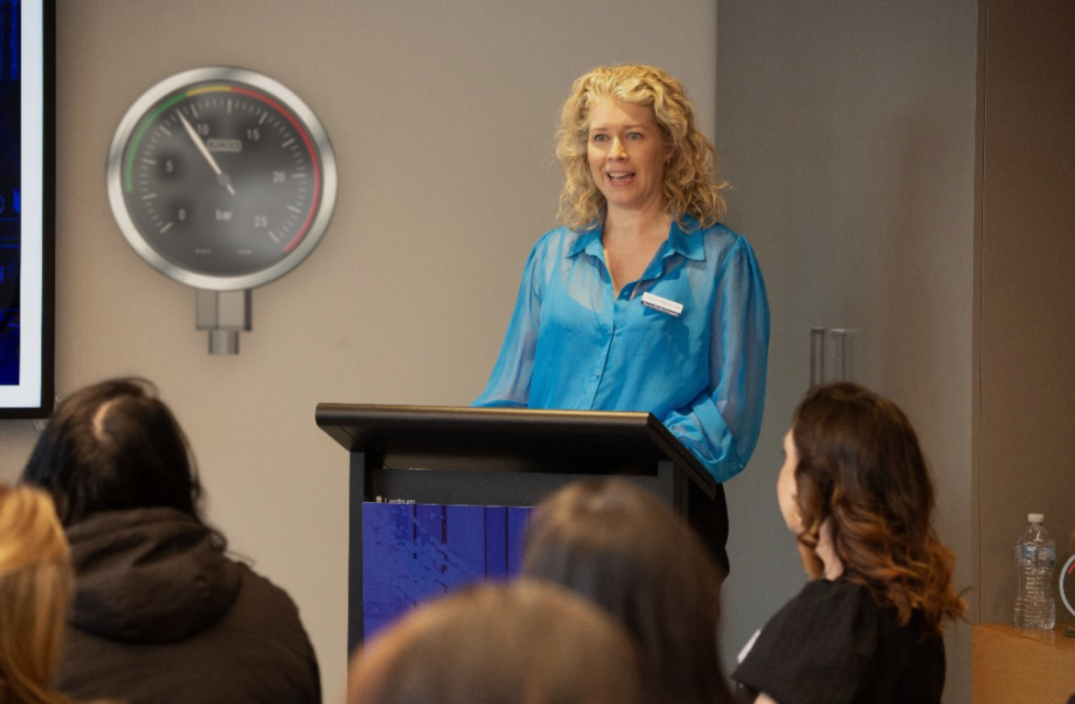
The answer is 9 bar
